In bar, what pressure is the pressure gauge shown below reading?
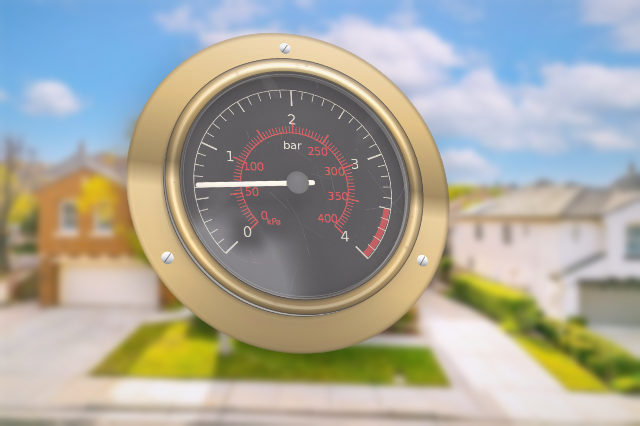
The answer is 0.6 bar
